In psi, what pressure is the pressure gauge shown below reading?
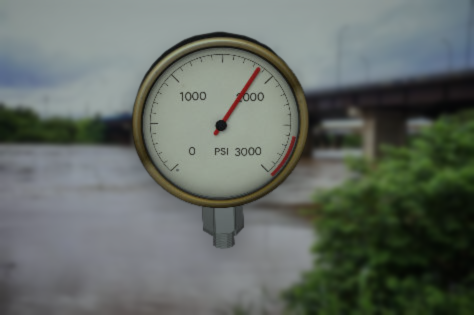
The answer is 1850 psi
